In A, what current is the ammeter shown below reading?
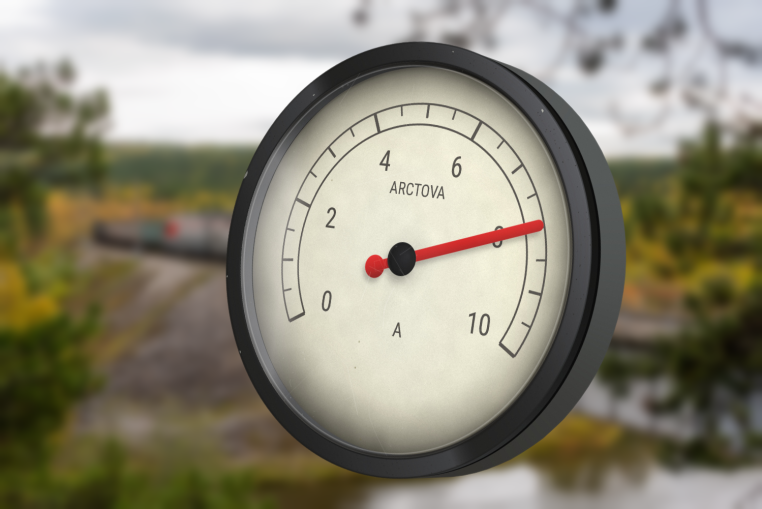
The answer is 8 A
